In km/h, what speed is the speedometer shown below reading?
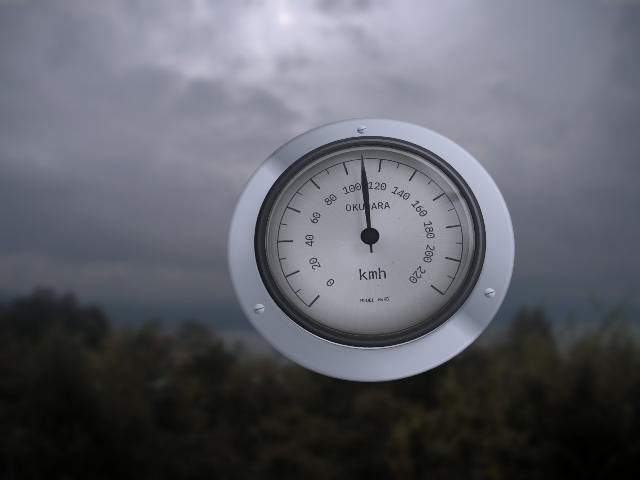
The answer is 110 km/h
